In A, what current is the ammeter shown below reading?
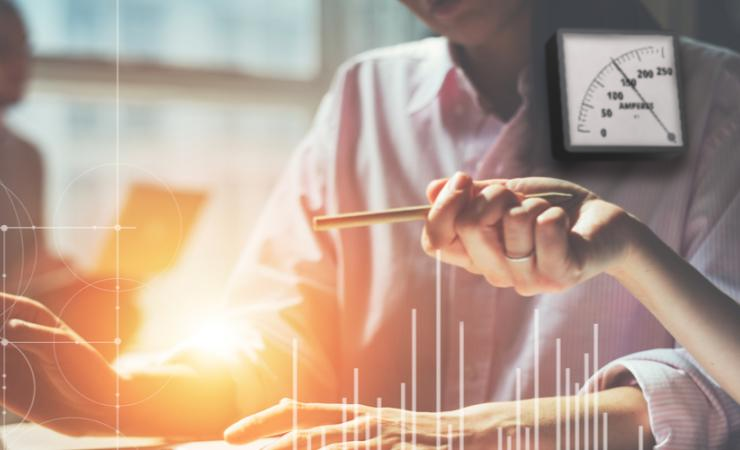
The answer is 150 A
